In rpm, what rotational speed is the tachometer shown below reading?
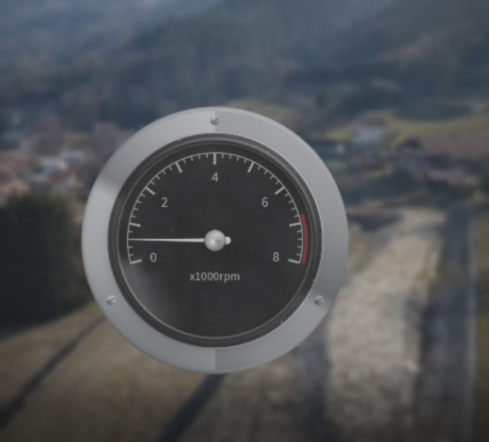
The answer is 600 rpm
